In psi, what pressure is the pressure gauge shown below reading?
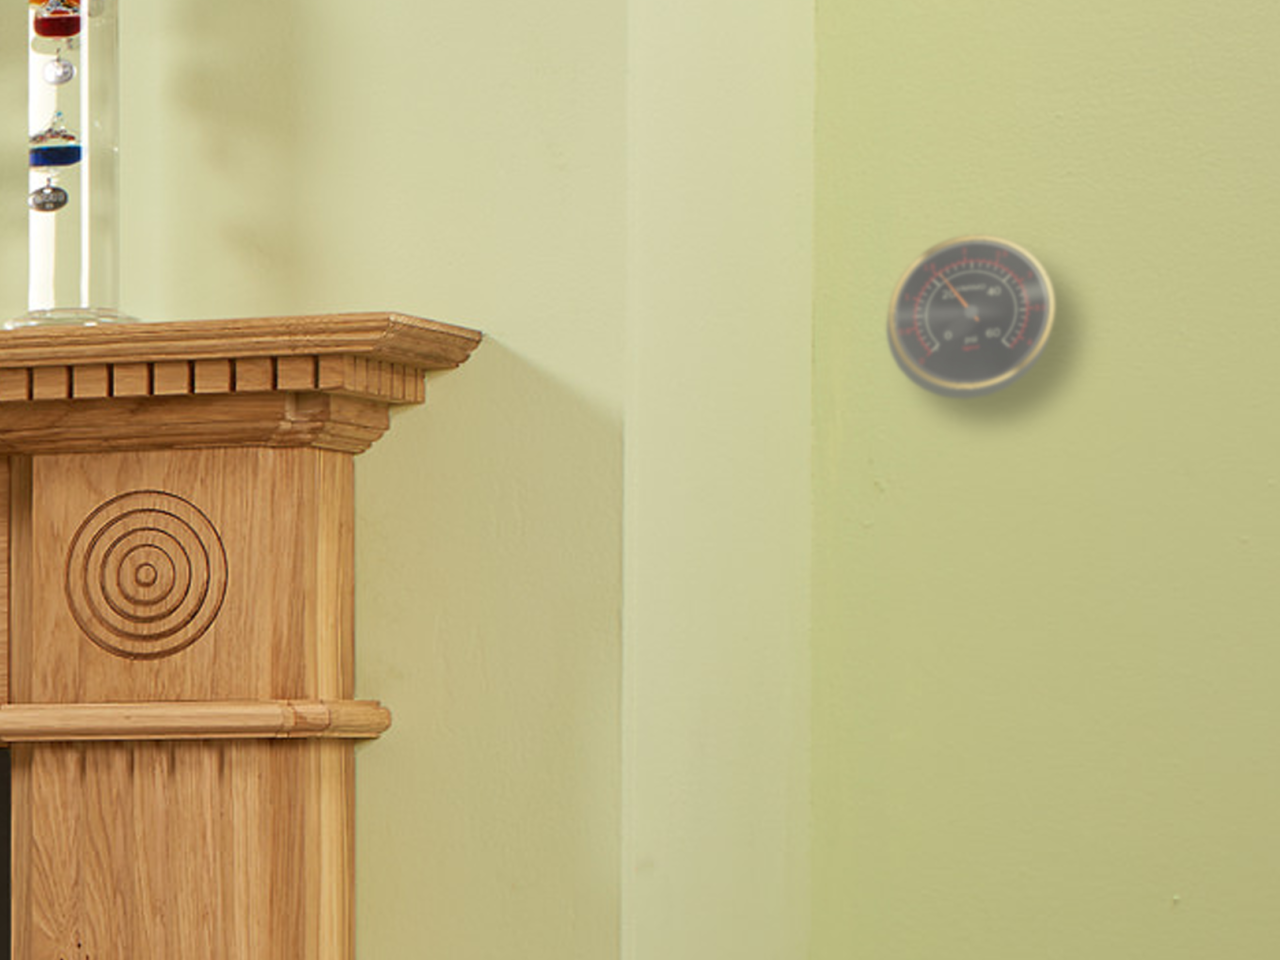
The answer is 22 psi
